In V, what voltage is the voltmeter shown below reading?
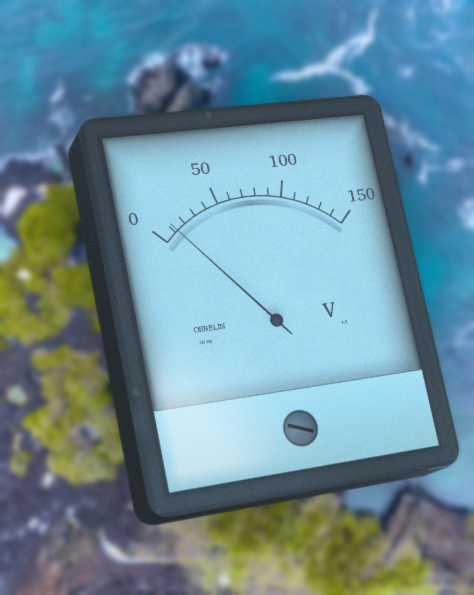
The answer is 10 V
